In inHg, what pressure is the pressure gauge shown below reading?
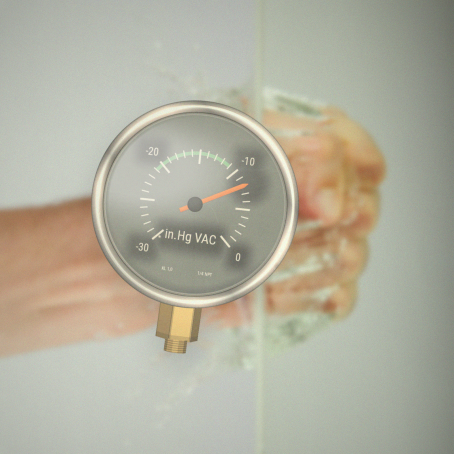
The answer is -8 inHg
